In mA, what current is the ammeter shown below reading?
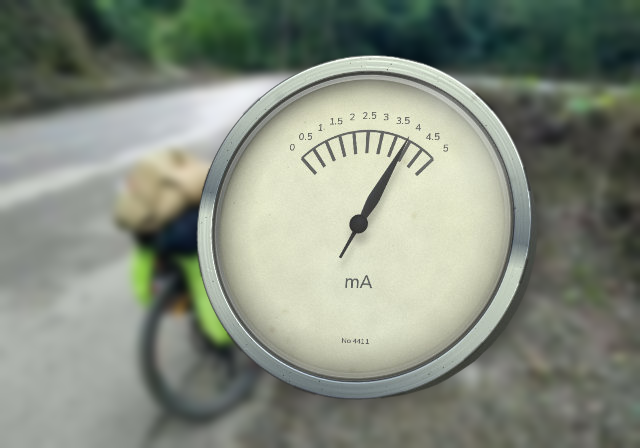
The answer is 4 mA
